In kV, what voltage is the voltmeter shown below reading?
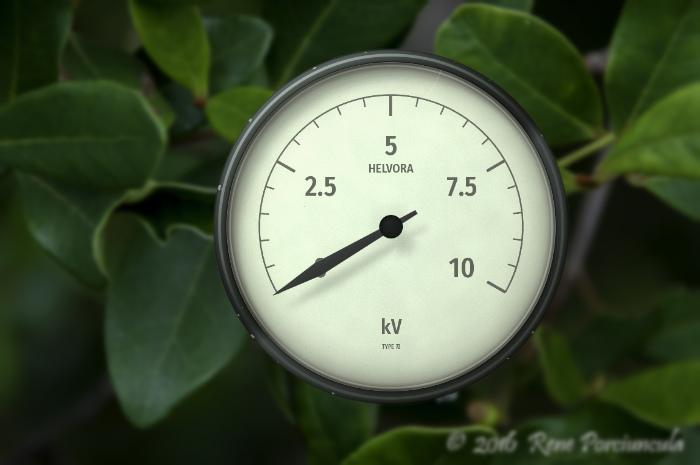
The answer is 0 kV
